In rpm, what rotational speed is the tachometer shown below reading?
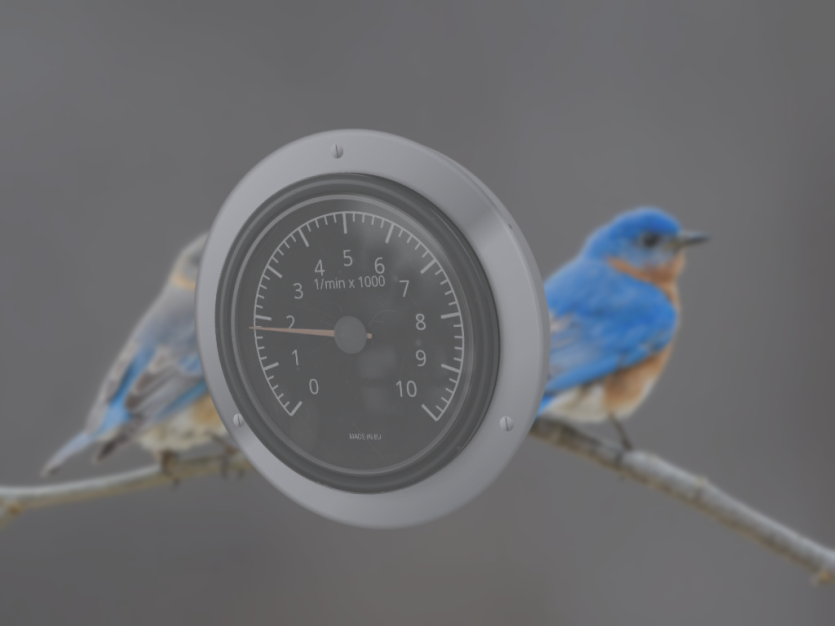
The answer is 1800 rpm
